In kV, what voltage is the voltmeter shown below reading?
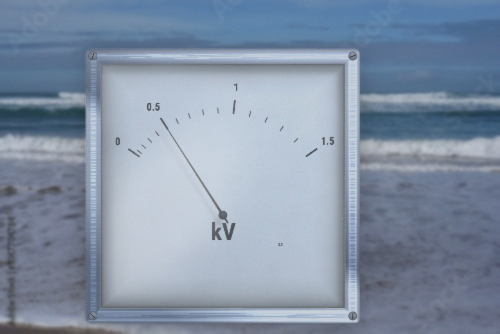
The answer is 0.5 kV
